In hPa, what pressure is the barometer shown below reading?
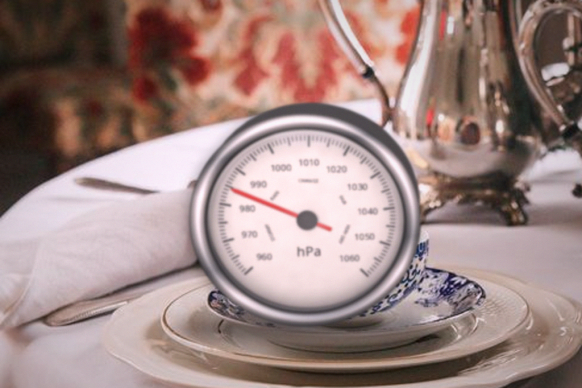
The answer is 985 hPa
